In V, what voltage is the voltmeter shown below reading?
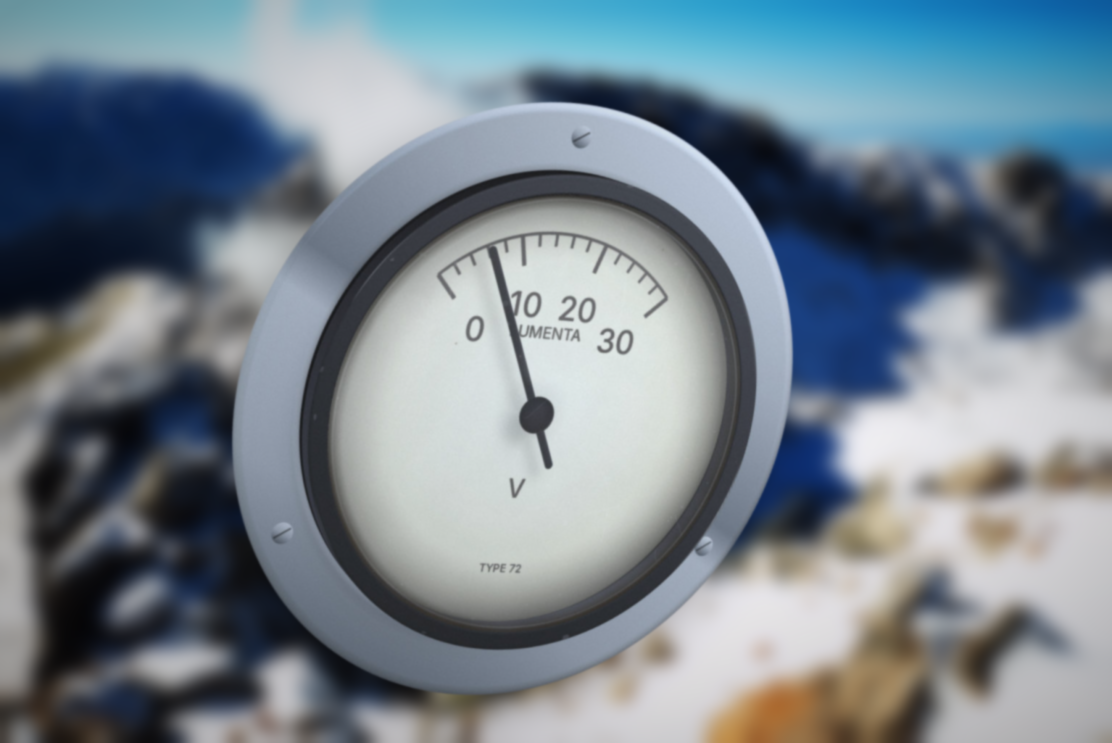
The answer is 6 V
